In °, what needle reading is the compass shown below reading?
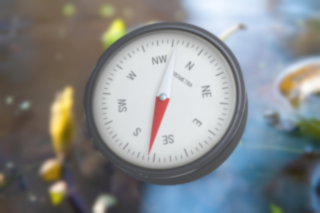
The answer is 155 °
